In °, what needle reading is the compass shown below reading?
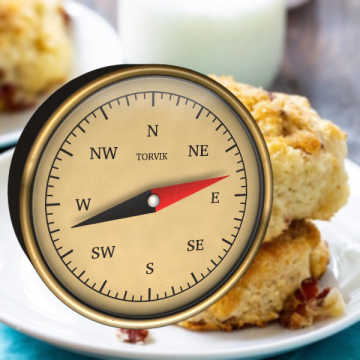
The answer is 75 °
